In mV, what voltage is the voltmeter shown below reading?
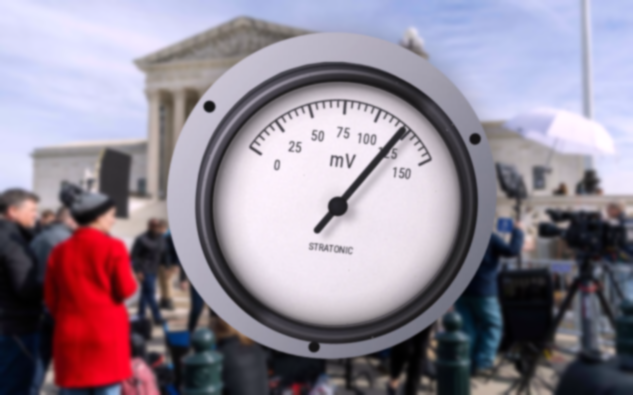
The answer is 120 mV
